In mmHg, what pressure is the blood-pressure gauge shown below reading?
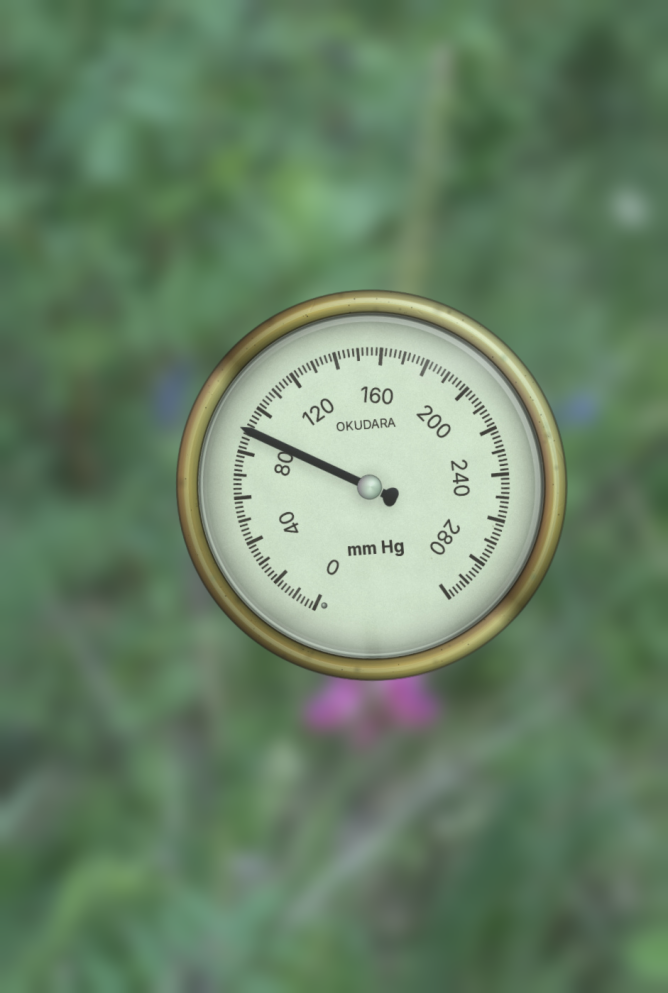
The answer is 90 mmHg
